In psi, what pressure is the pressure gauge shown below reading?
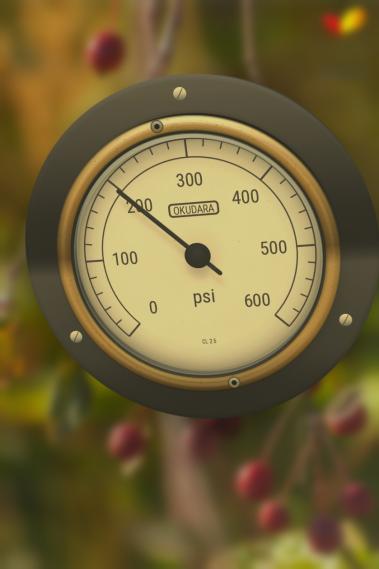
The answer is 200 psi
